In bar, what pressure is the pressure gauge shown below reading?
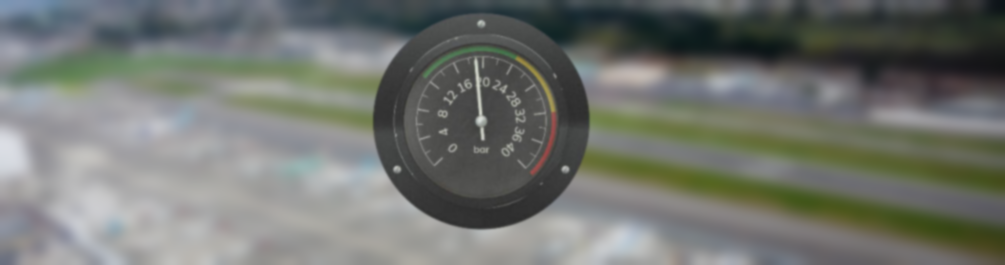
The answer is 19 bar
